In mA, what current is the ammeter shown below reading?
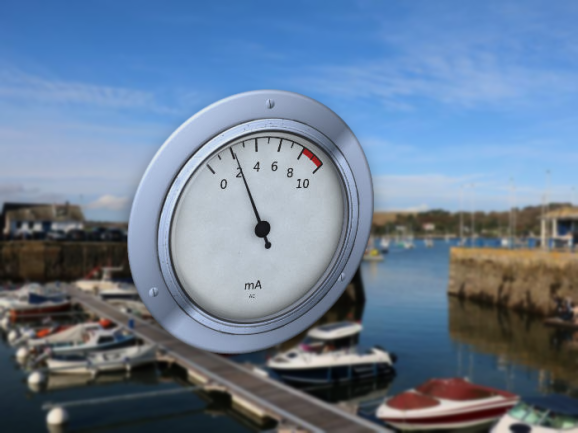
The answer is 2 mA
